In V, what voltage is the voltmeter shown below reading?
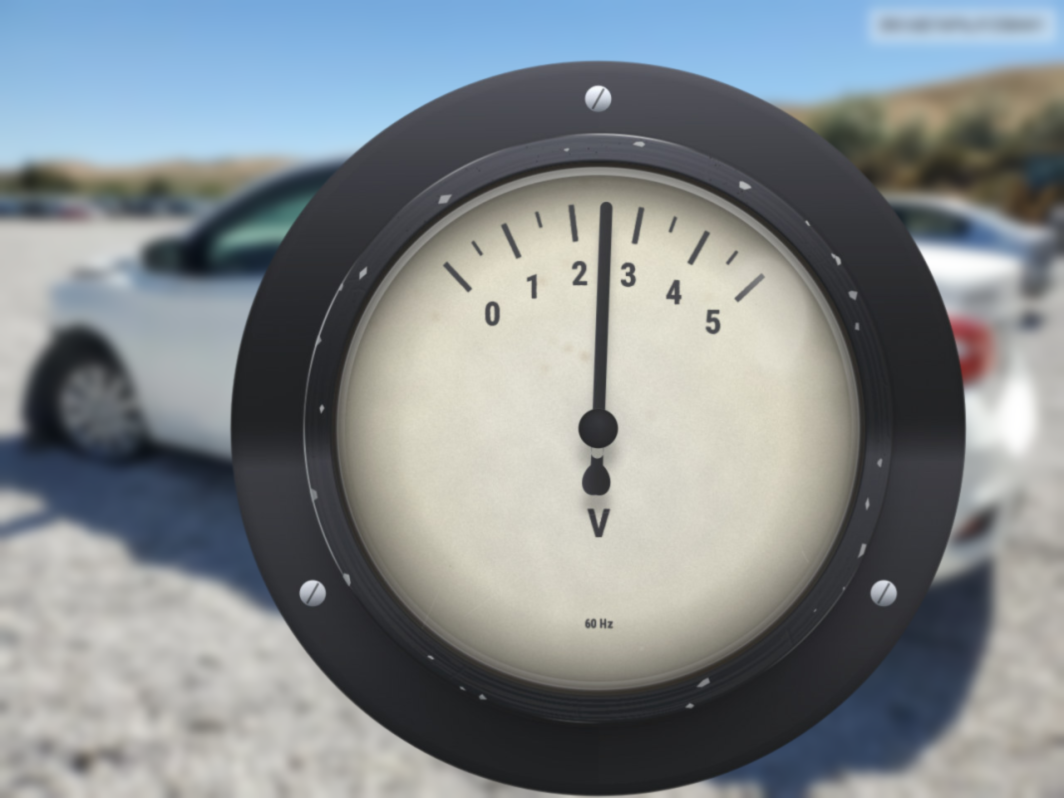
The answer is 2.5 V
